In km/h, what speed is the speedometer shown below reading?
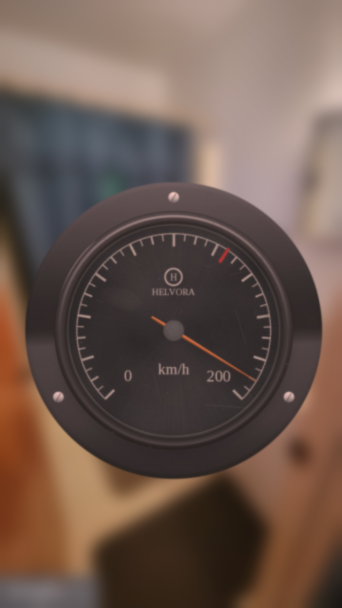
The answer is 190 km/h
